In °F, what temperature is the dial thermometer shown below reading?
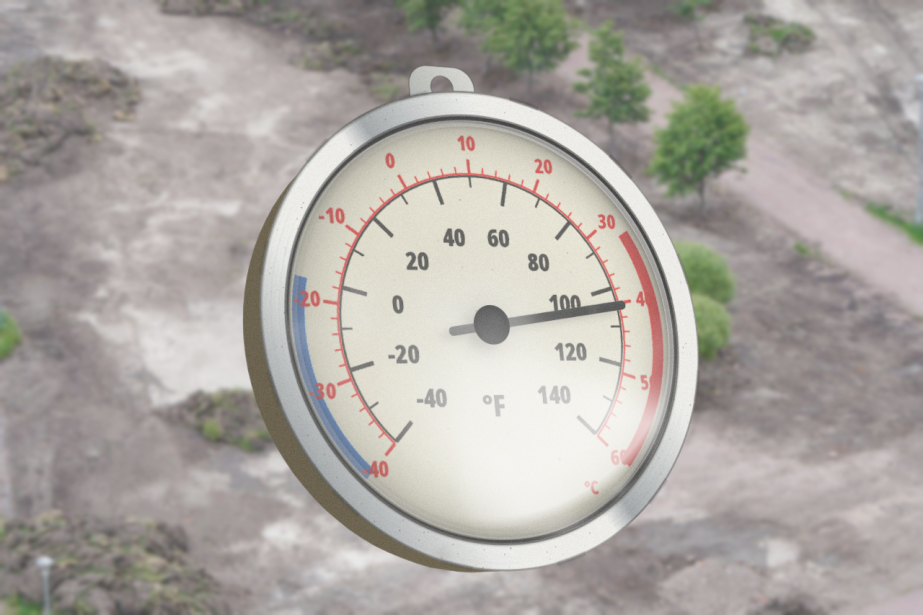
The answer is 105 °F
